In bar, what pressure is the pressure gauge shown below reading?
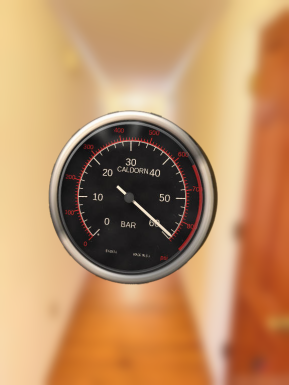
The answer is 59 bar
